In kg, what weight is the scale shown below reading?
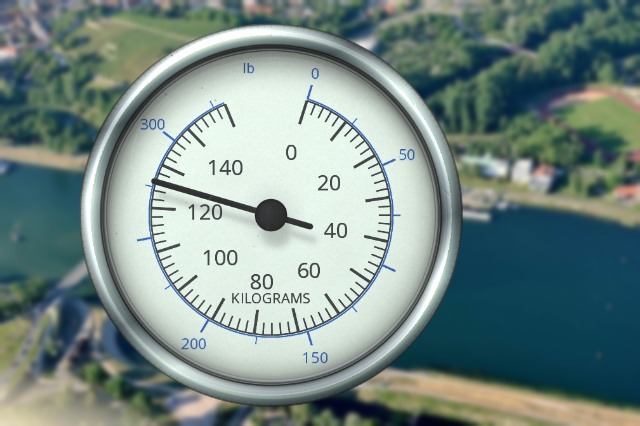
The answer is 126 kg
